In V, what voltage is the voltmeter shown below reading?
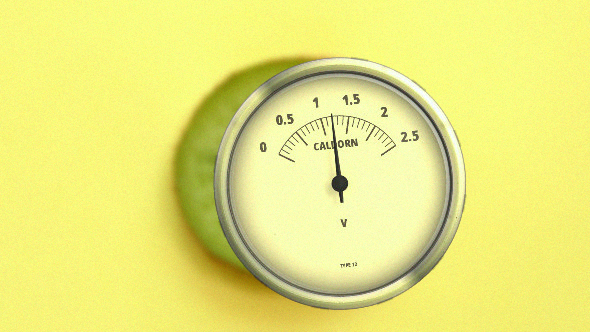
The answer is 1.2 V
